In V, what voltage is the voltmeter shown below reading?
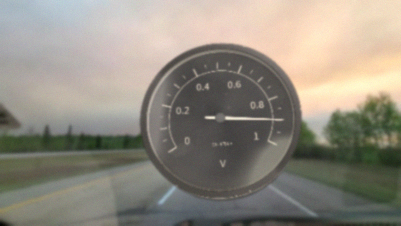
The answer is 0.9 V
